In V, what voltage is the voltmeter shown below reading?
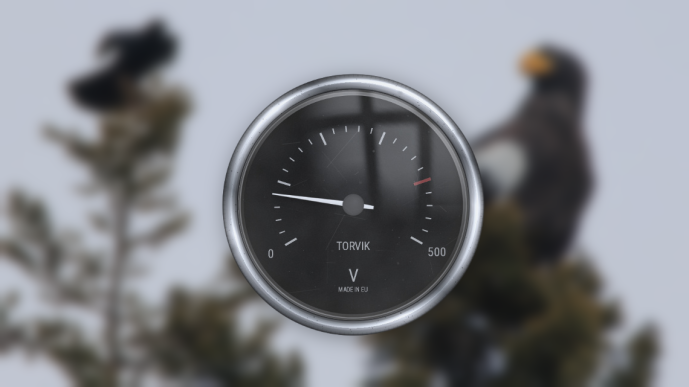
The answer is 80 V
